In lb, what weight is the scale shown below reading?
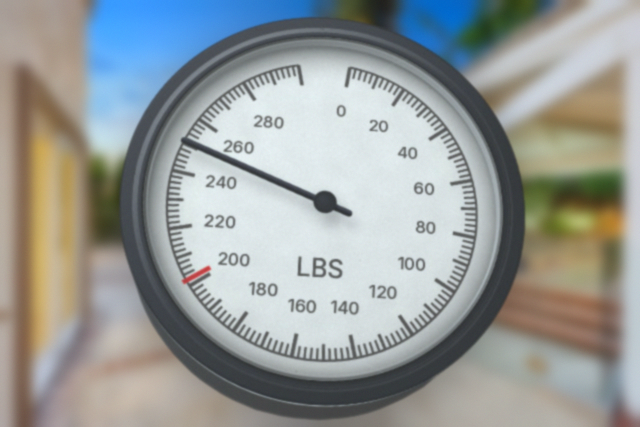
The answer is 250 lb
